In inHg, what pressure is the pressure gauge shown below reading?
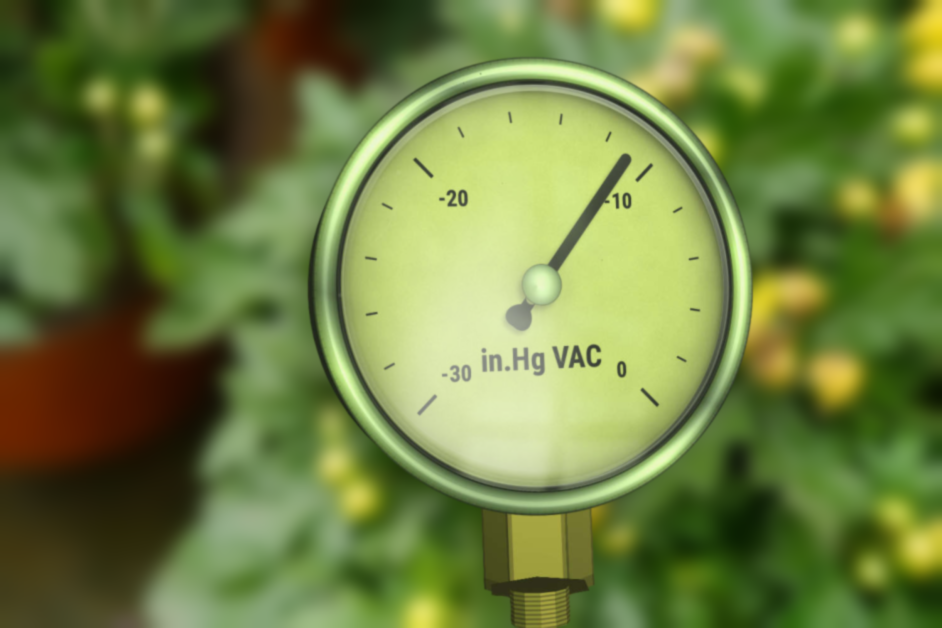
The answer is -11 inHg
